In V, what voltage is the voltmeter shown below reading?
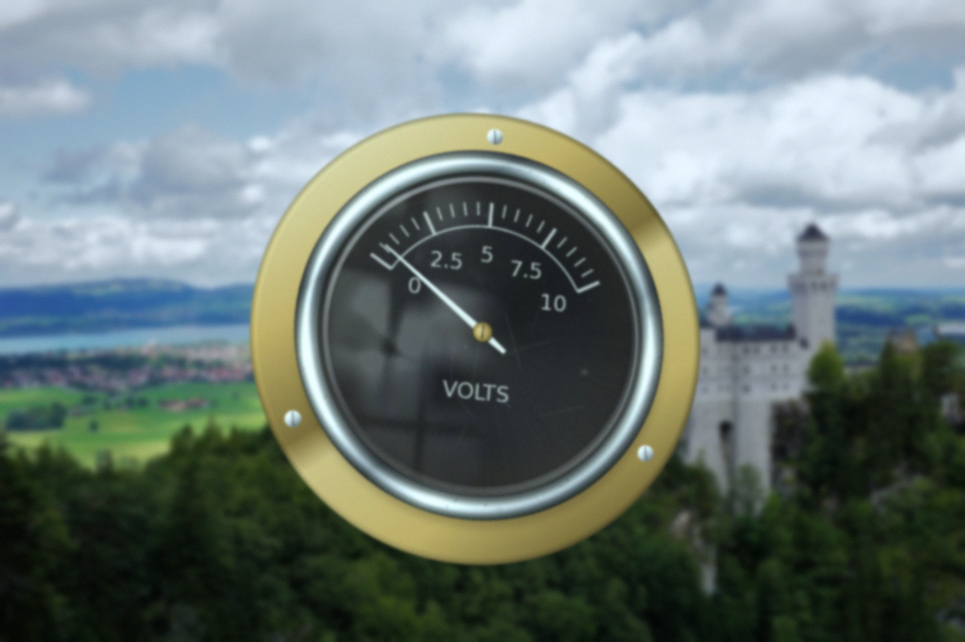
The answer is 0.5 V
